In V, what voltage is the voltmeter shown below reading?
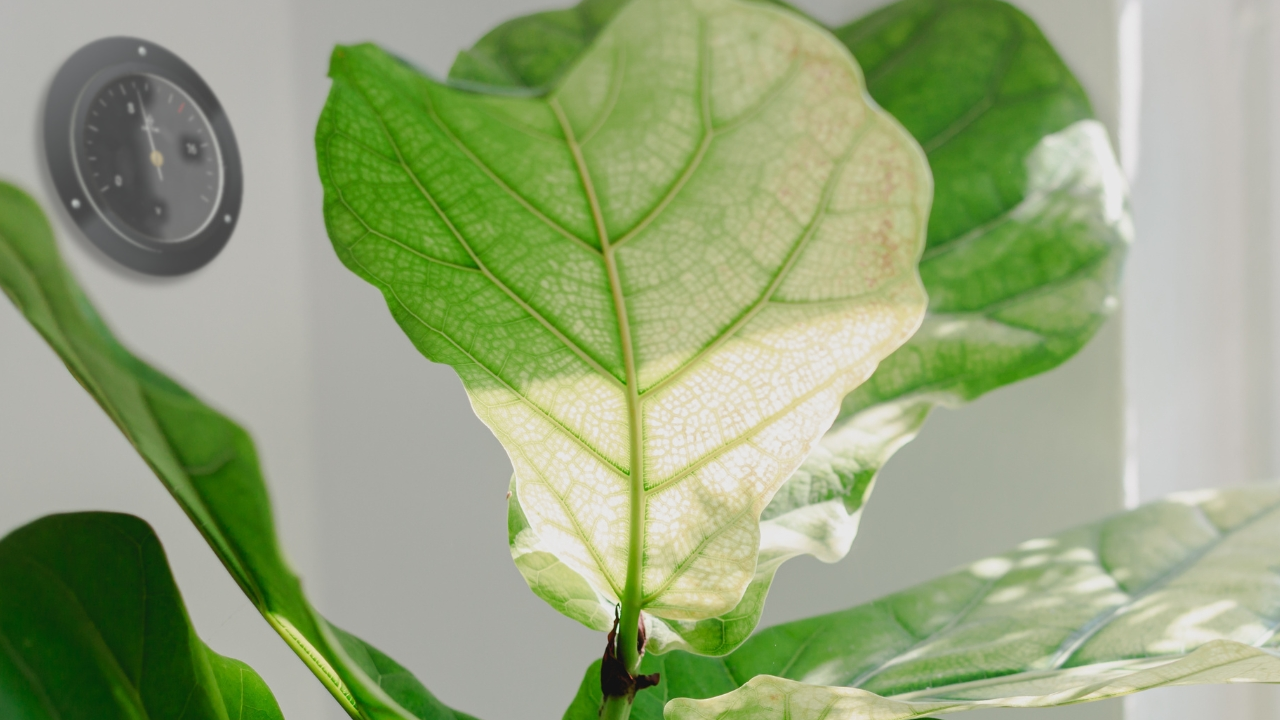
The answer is 9 V
